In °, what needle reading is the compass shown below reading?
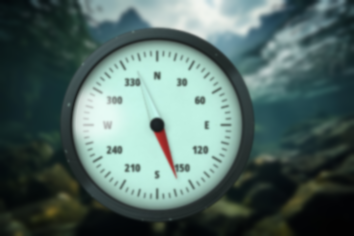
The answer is 160 °
